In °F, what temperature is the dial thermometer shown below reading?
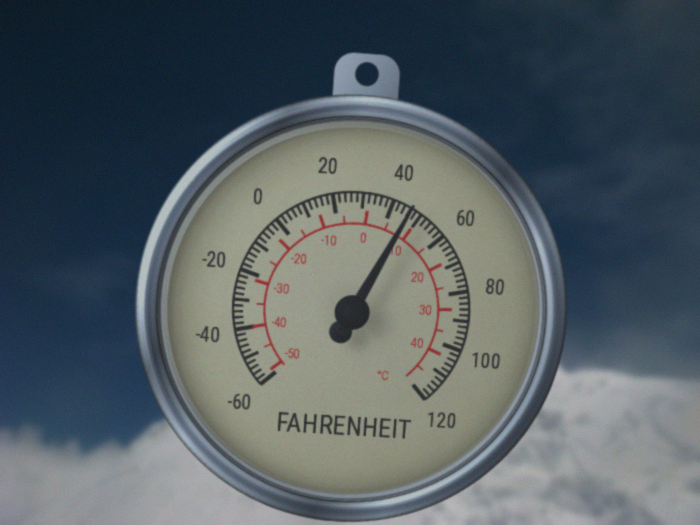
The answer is 46 °F
